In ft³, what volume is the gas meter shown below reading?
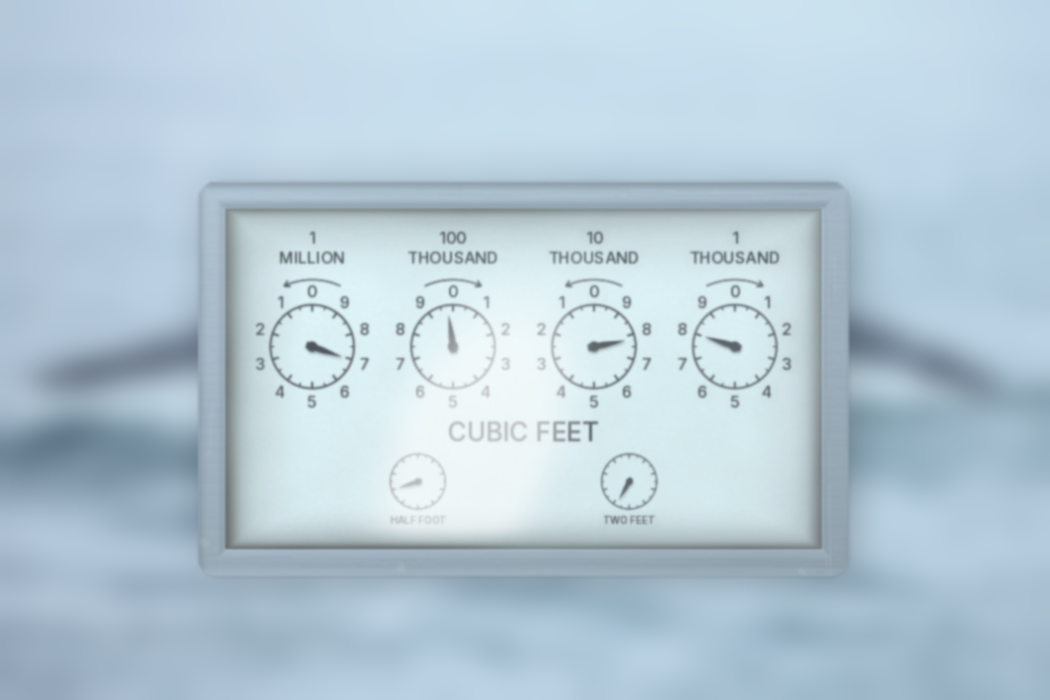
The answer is 697800 ft³
